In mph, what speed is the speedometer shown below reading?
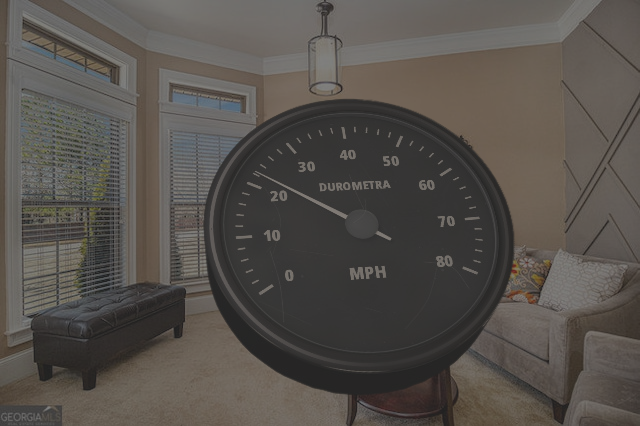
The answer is 22 mph
